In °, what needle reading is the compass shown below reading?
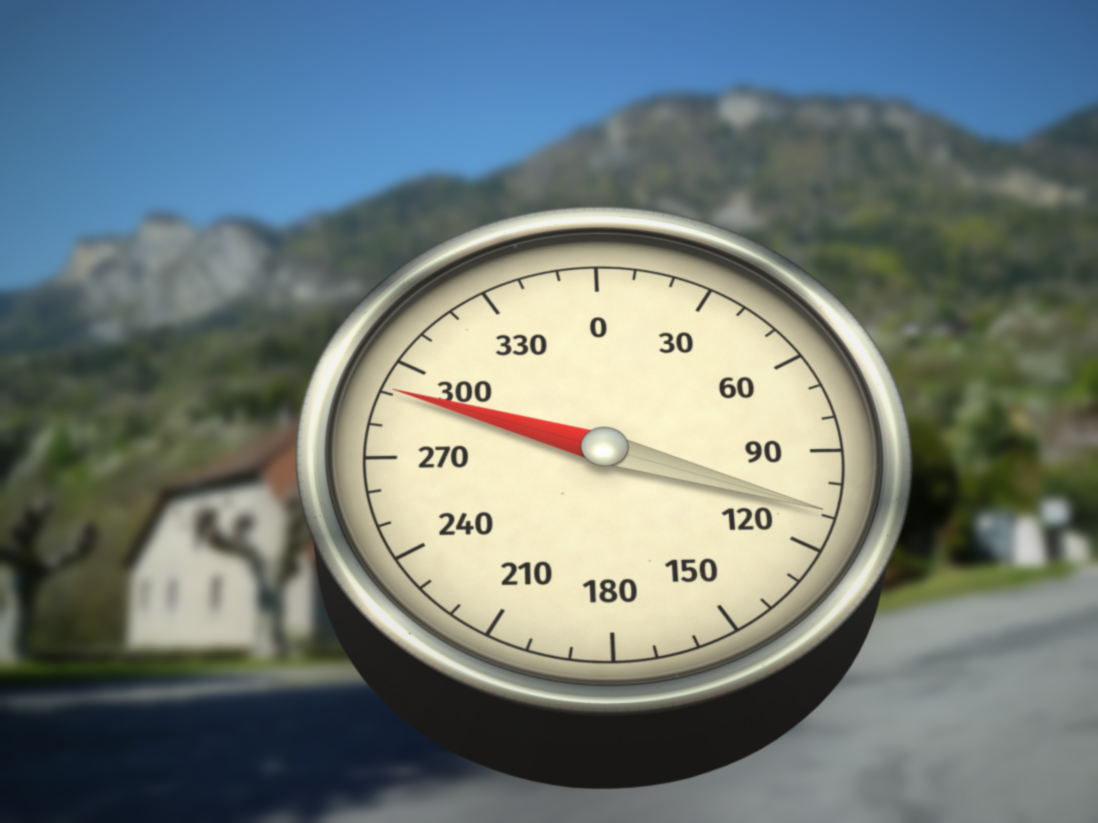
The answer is 290 °
